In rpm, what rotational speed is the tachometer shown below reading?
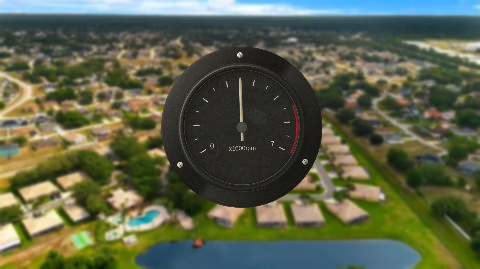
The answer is 3500 rpm
